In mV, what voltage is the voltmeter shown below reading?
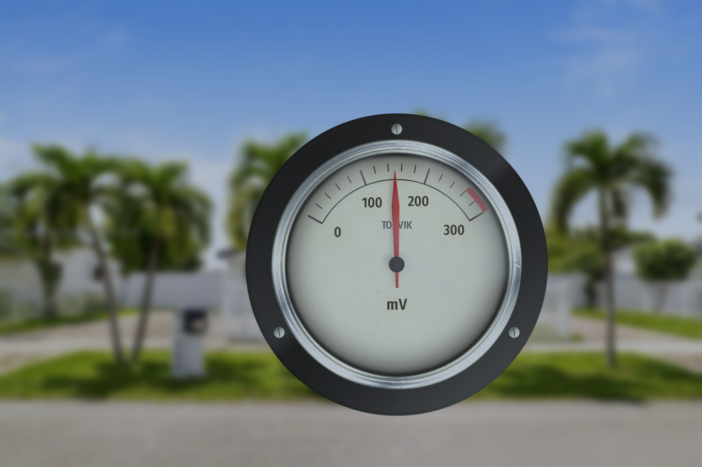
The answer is 150 mV
